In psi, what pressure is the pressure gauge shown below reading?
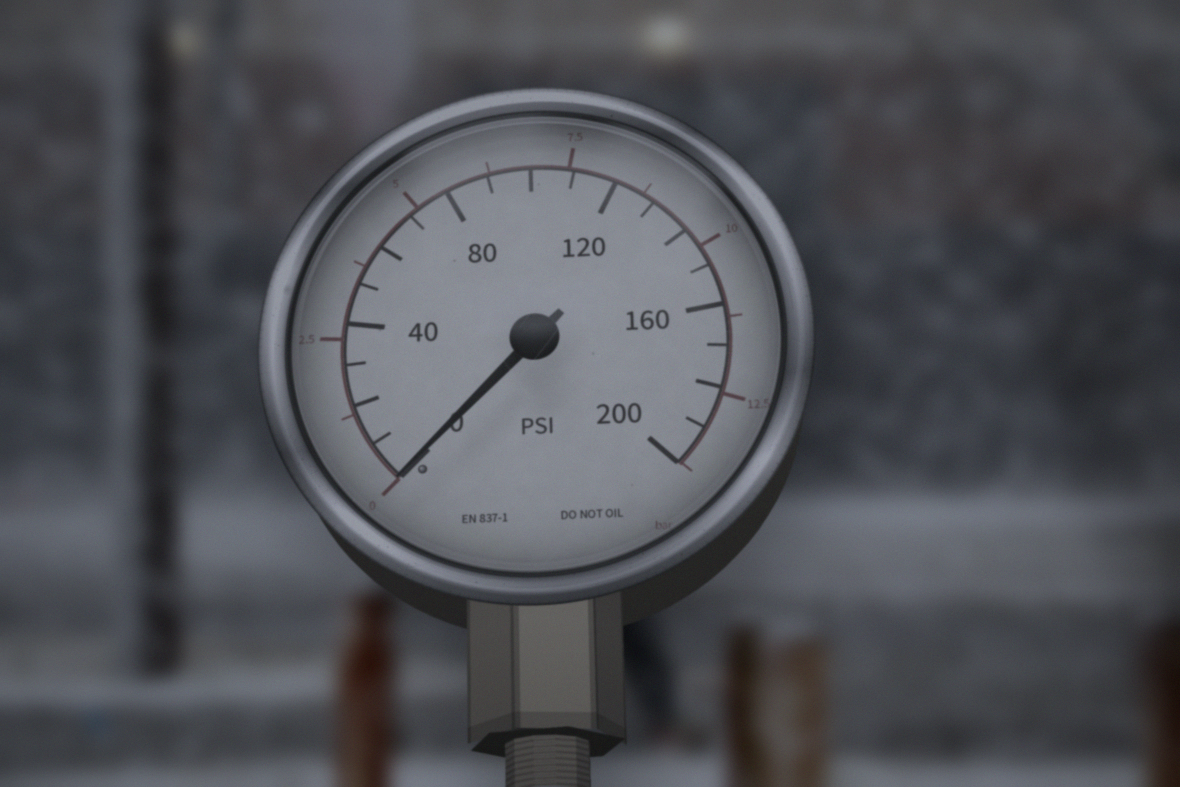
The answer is 0 psi
